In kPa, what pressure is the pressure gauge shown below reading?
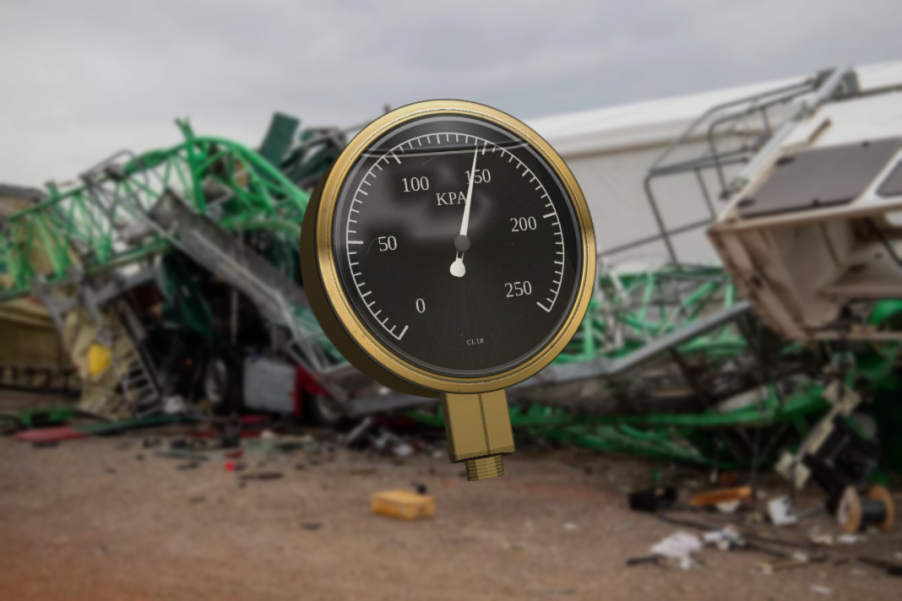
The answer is 145 kPa
